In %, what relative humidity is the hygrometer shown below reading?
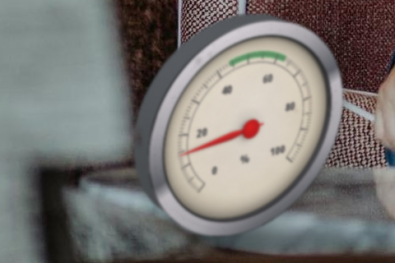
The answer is 15 %
